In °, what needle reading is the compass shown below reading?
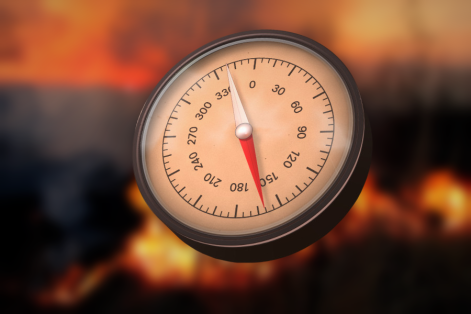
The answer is 160 °
